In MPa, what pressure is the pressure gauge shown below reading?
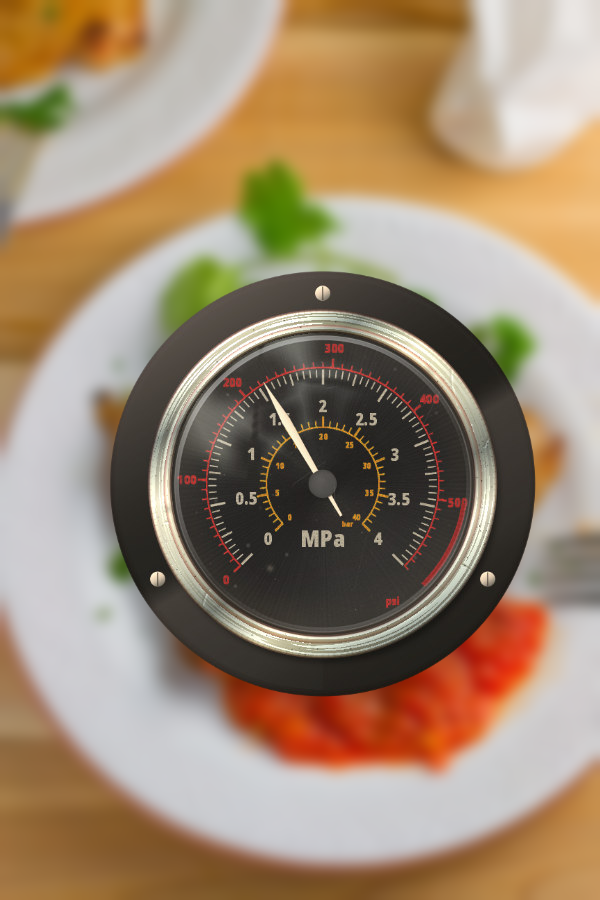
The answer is 1.55 MPa
